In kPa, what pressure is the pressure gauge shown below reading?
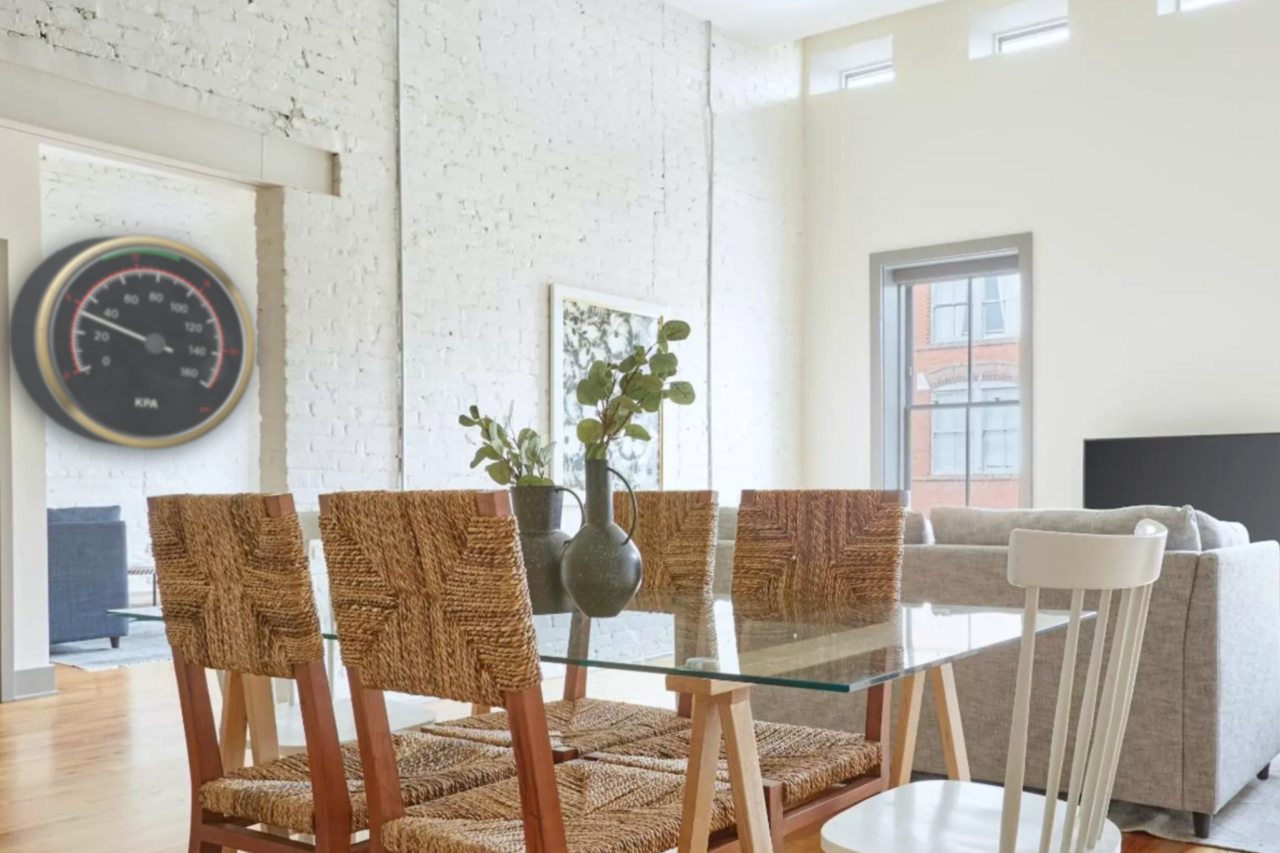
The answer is 30 kPa
